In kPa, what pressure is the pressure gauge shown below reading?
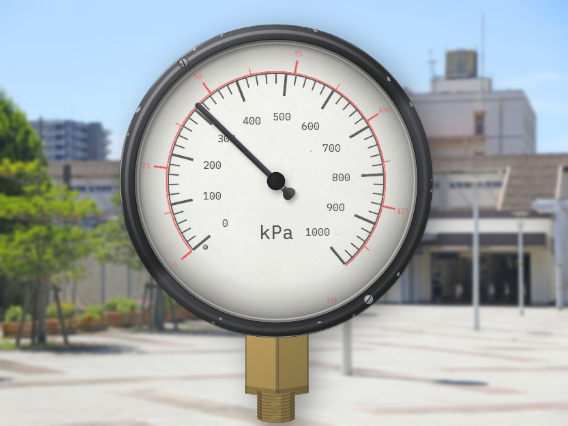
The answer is 310 kPa
